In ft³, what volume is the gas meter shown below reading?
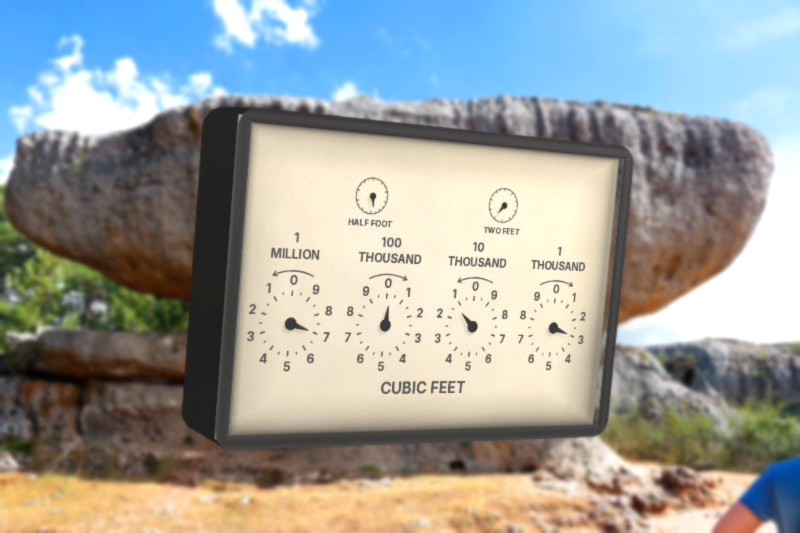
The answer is 701300 ft³
